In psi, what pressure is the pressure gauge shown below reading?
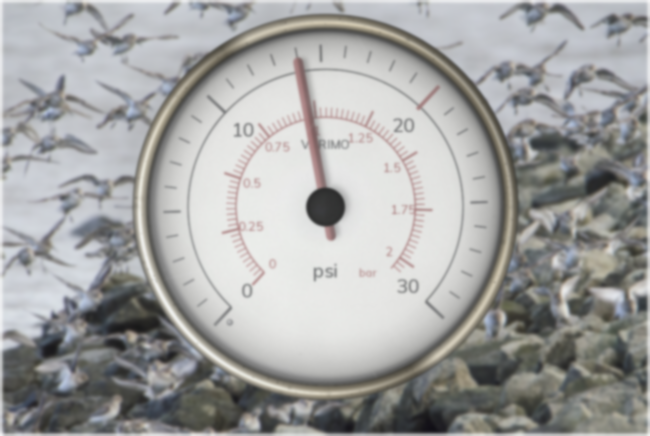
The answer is 14 psi
